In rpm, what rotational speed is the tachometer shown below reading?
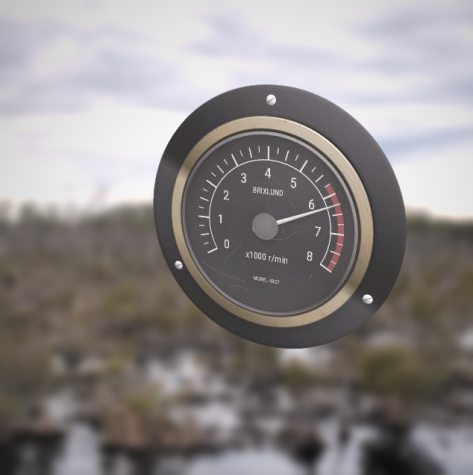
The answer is 6250 rpm
